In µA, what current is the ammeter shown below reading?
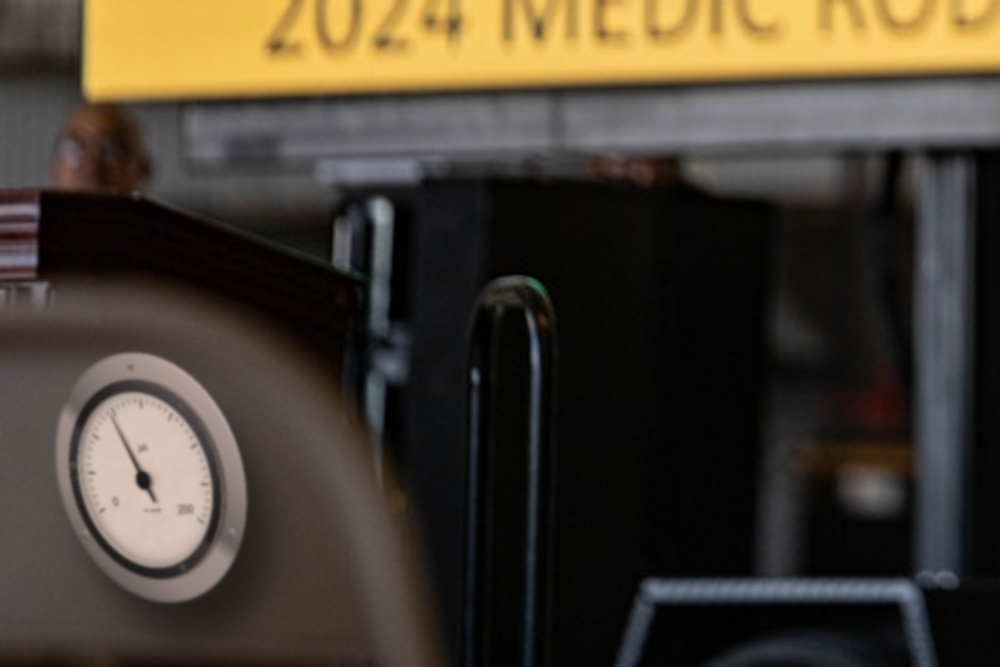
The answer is 75 µA
